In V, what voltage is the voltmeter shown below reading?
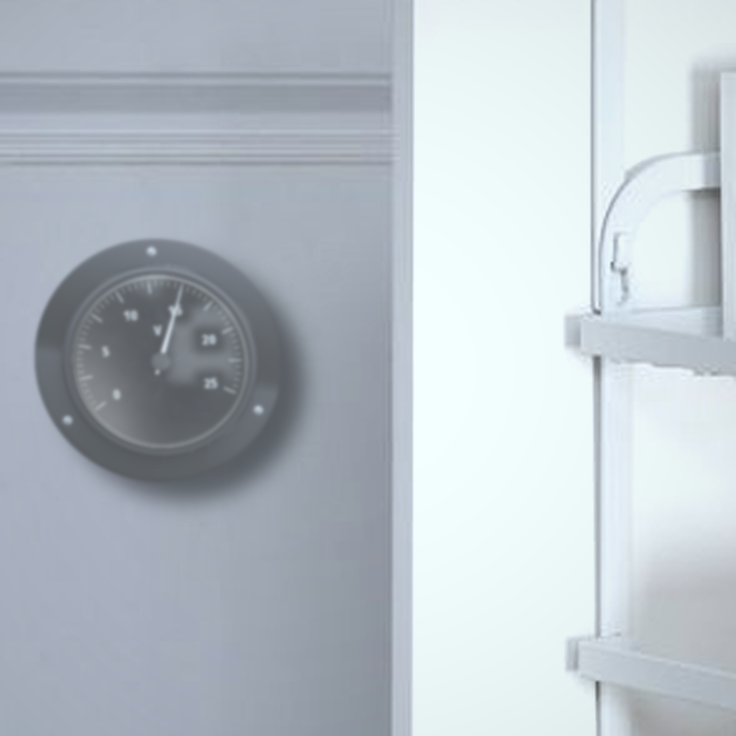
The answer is 15 V
